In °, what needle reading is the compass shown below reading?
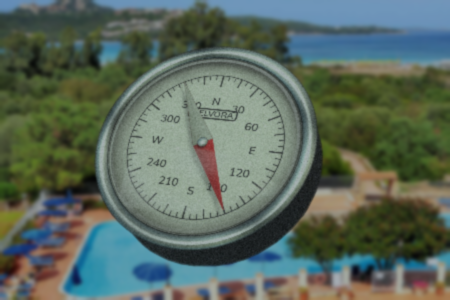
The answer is 150 °
